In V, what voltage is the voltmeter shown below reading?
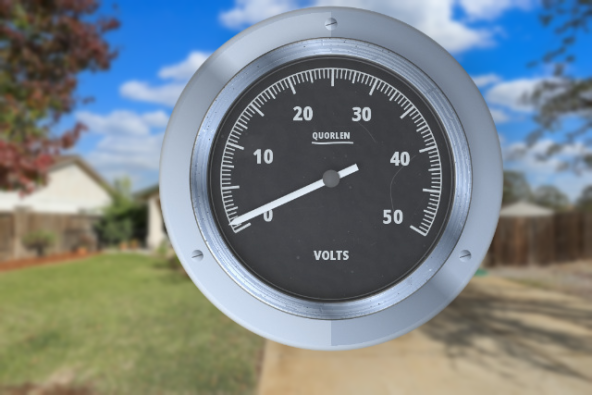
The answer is 1 V
